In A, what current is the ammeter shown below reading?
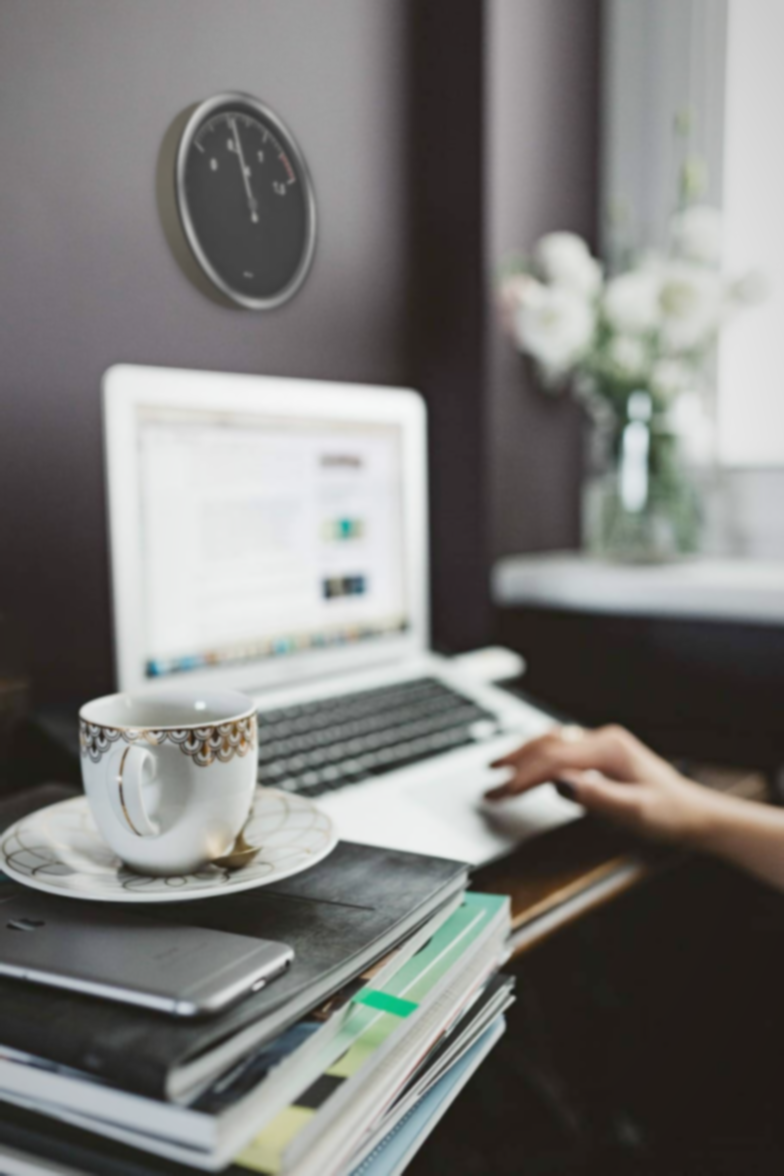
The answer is 0.5 A
